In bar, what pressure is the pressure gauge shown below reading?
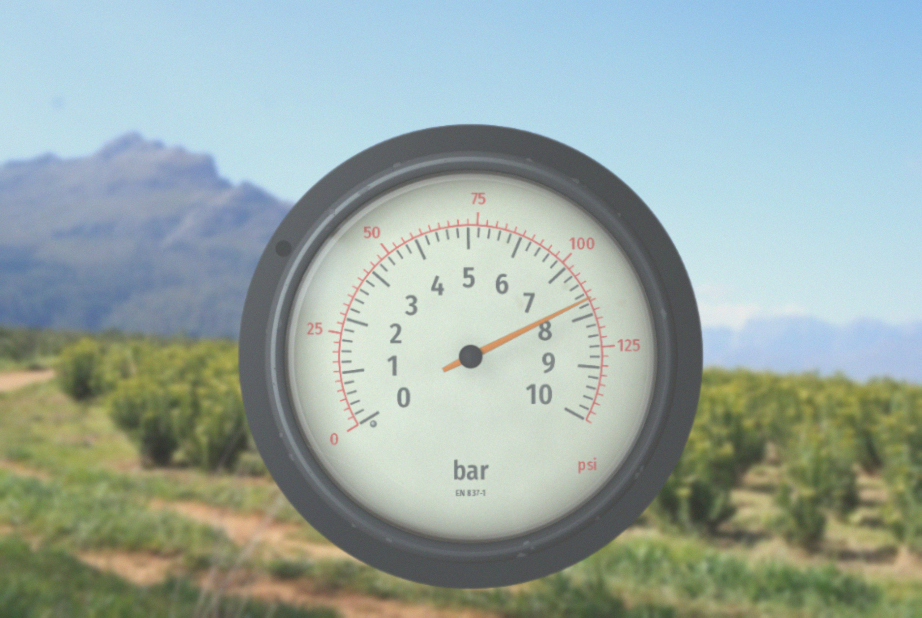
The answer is 7.7 bar
